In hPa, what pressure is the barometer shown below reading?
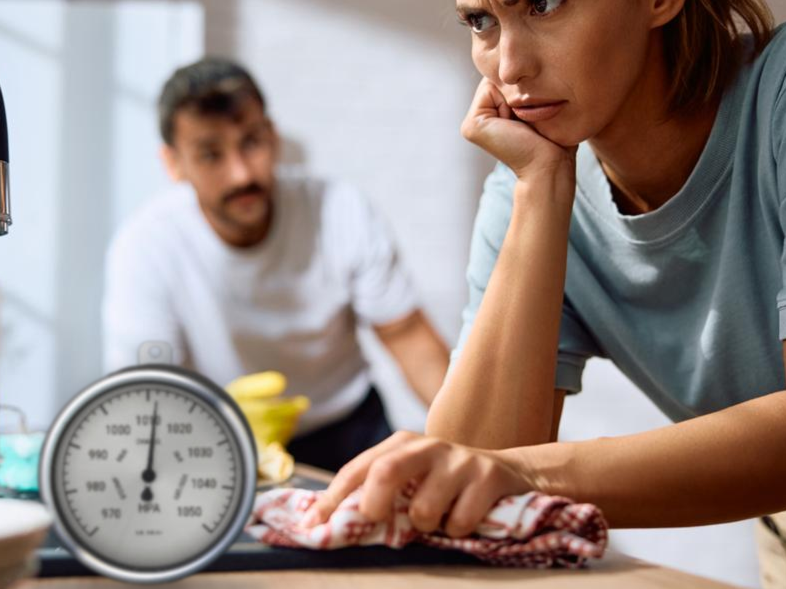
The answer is 1012 hPa
